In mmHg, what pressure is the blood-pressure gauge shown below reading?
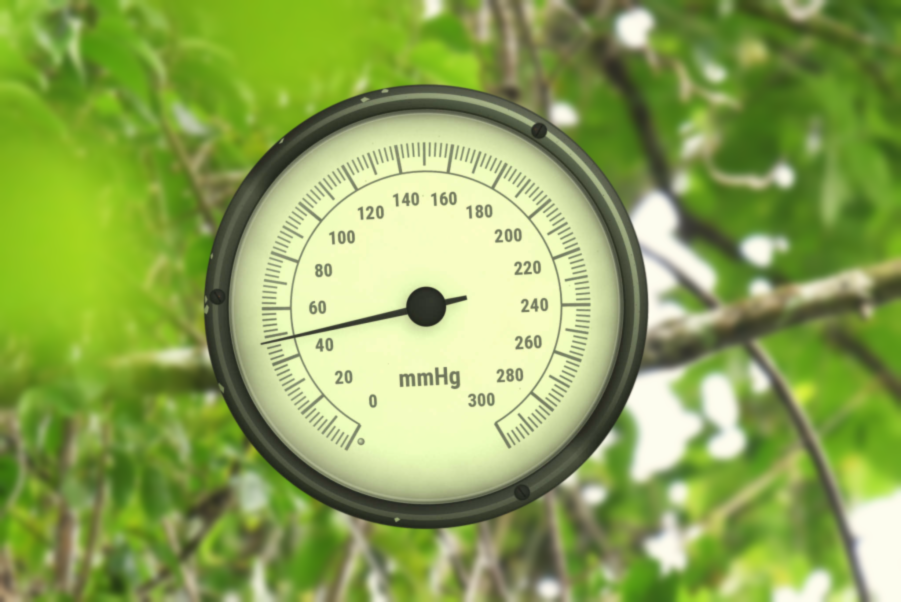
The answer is 48 mmHg
